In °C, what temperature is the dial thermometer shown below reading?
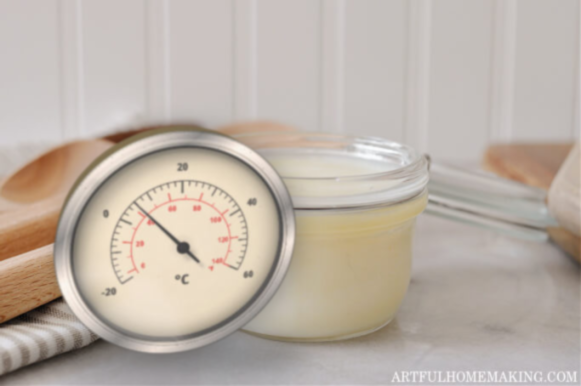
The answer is 6 °C
